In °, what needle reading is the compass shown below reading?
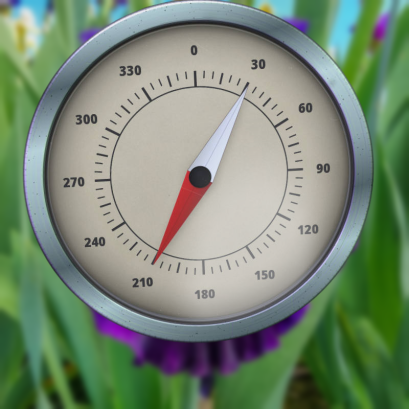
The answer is 210 °
